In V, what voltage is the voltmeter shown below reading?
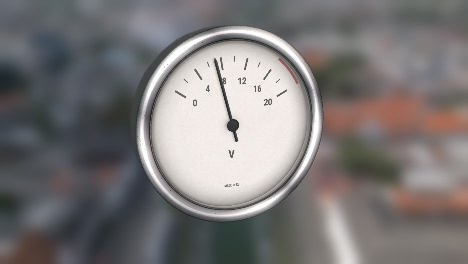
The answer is 7 V
